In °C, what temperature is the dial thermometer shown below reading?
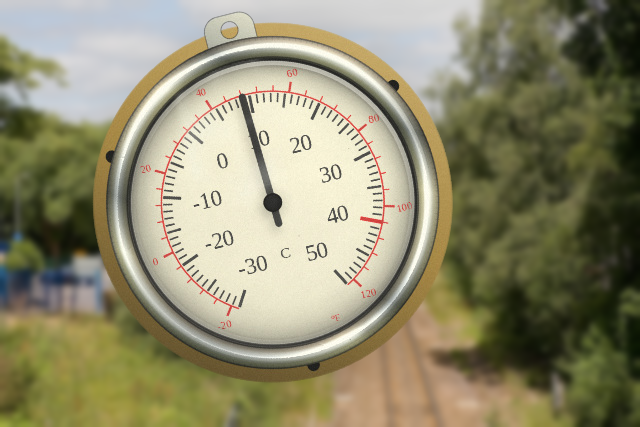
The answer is 9 °C
